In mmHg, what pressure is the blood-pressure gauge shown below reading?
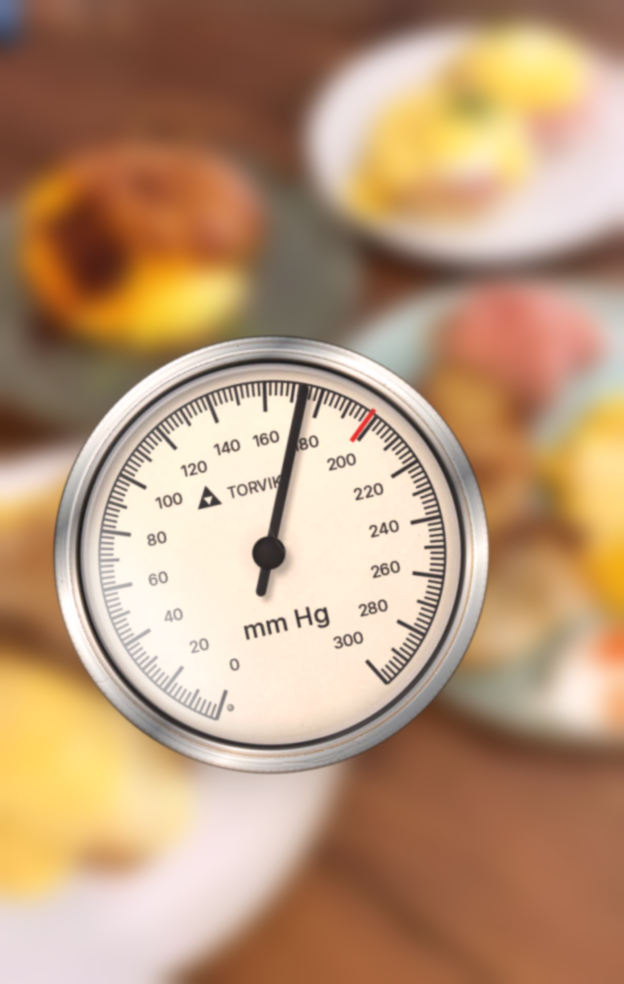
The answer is 174 mmHg
